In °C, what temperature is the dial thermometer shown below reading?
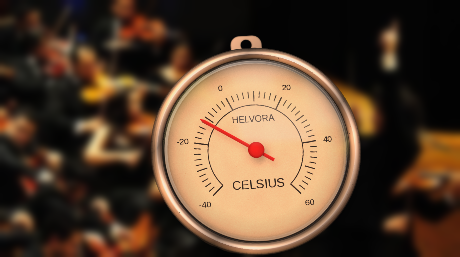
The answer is -12 °C
